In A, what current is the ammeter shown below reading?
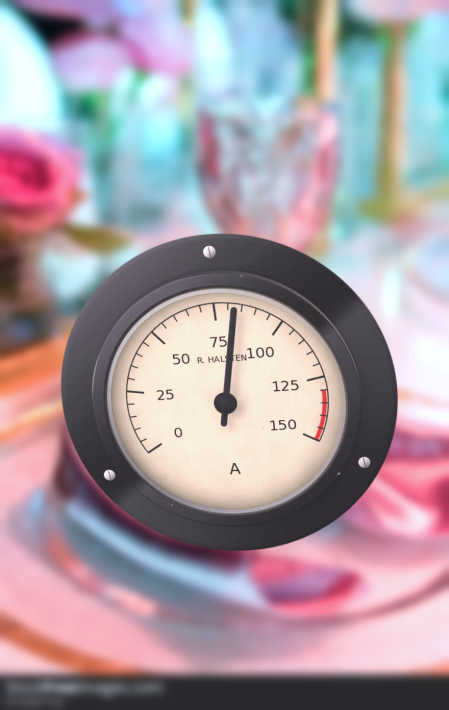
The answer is 82.5 A
